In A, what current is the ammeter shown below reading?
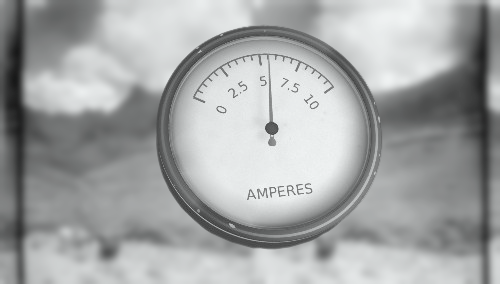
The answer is 5.5 A
